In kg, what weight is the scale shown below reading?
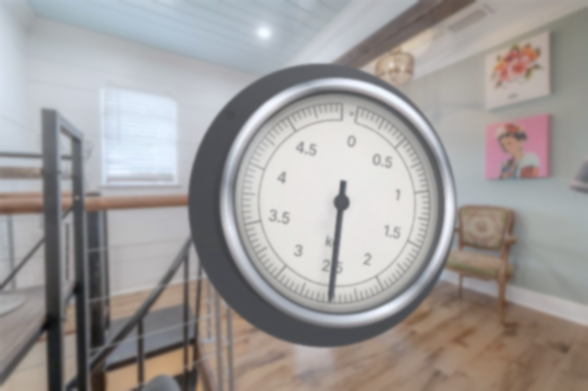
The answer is 2.5 kg
